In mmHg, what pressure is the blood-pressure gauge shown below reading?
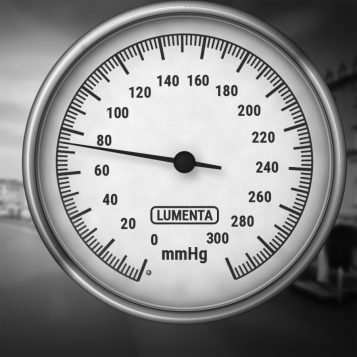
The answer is 74 mmHg
